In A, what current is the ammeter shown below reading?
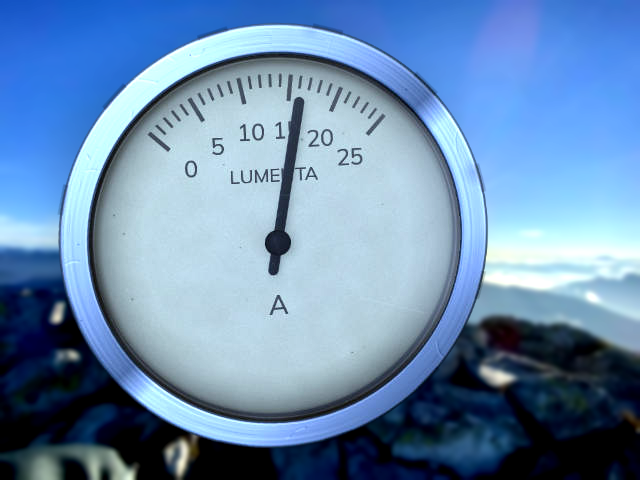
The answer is 16 A
